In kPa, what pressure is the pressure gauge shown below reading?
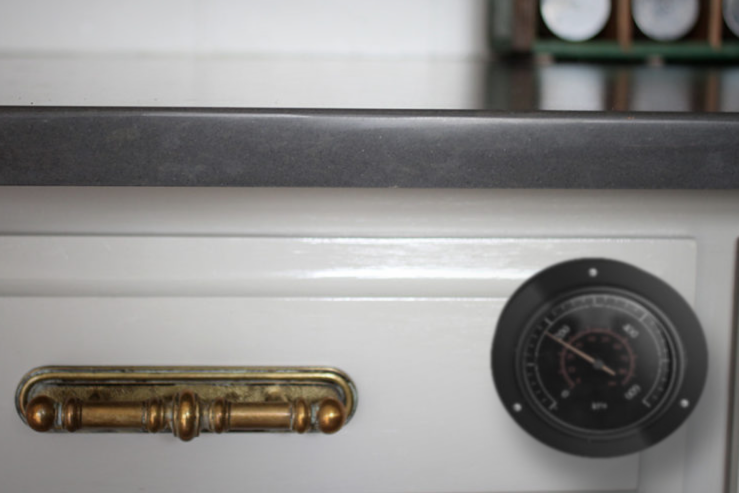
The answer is 180 kPa
